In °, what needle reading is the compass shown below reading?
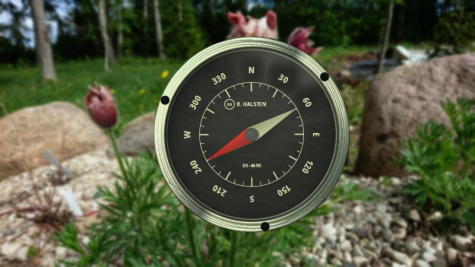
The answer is 240 °
